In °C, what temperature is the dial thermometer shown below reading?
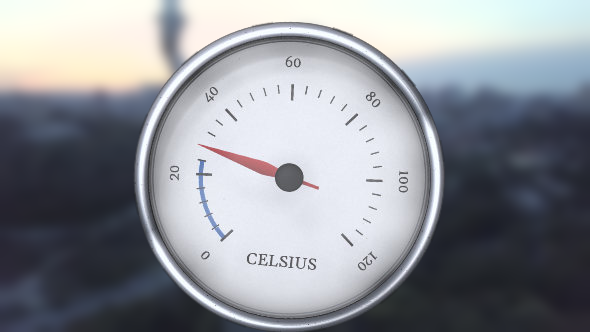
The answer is 28 °C
